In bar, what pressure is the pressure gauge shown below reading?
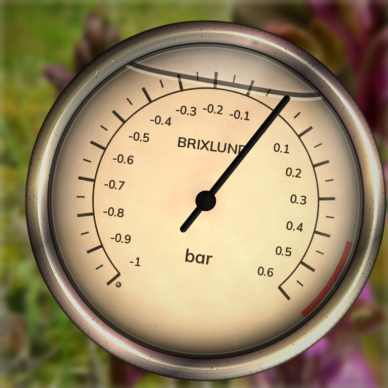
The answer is 0 bar
